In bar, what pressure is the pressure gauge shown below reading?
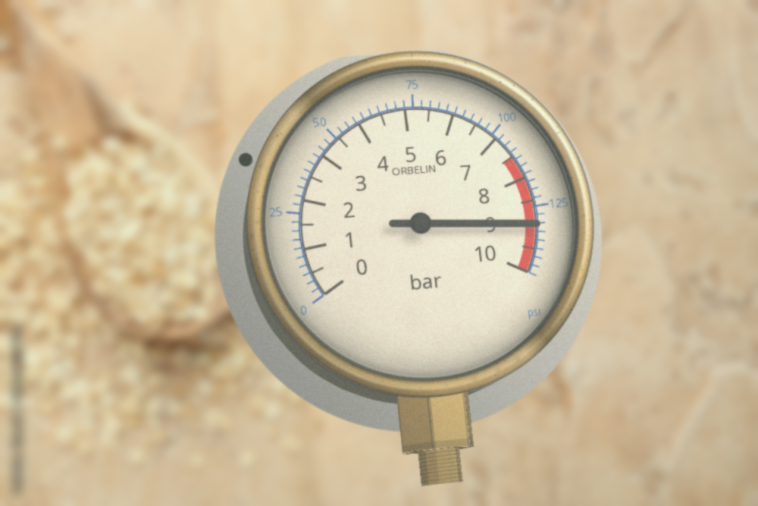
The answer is 9 bar
